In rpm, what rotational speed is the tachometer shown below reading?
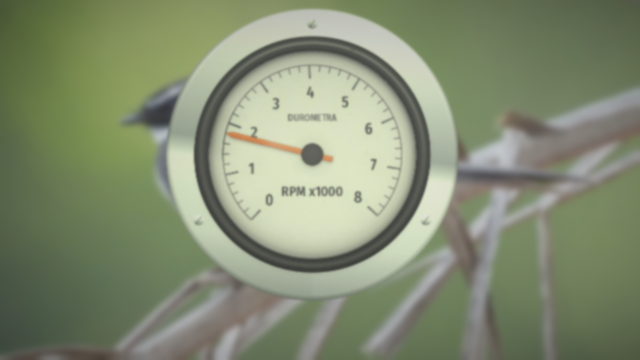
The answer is 1800 rpm
